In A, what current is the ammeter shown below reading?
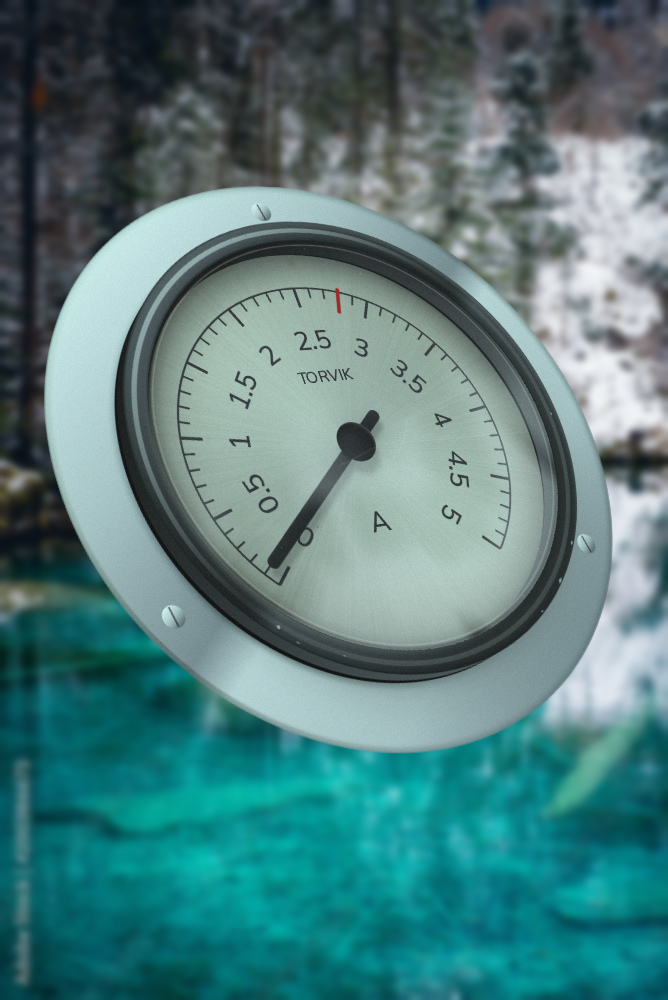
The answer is 0.1 A
